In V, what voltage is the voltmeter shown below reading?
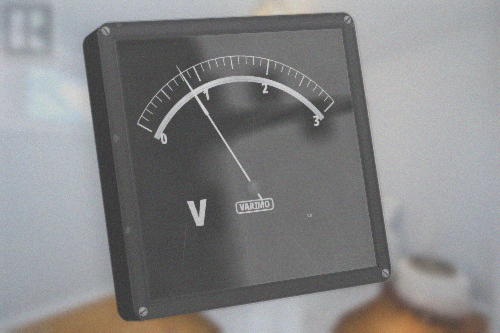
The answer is 0.8 V
